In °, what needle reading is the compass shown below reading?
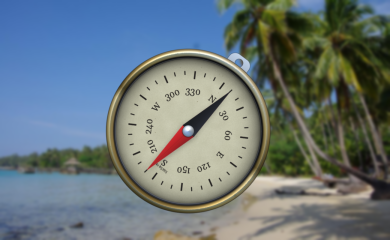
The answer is 190 °
